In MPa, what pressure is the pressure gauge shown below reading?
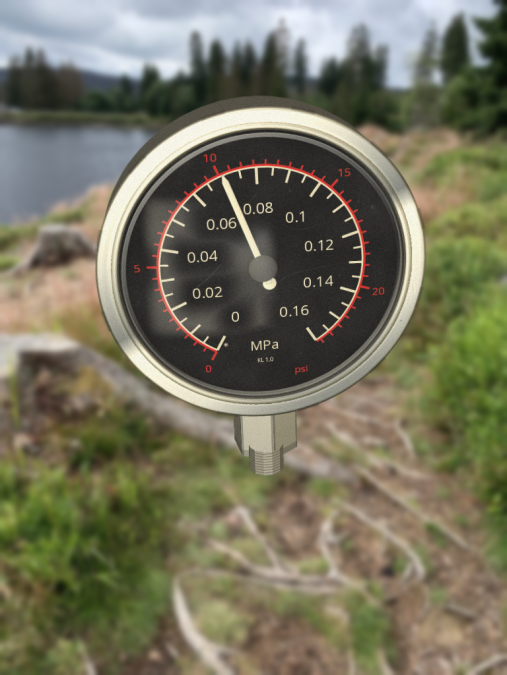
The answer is 0.07 MPa
